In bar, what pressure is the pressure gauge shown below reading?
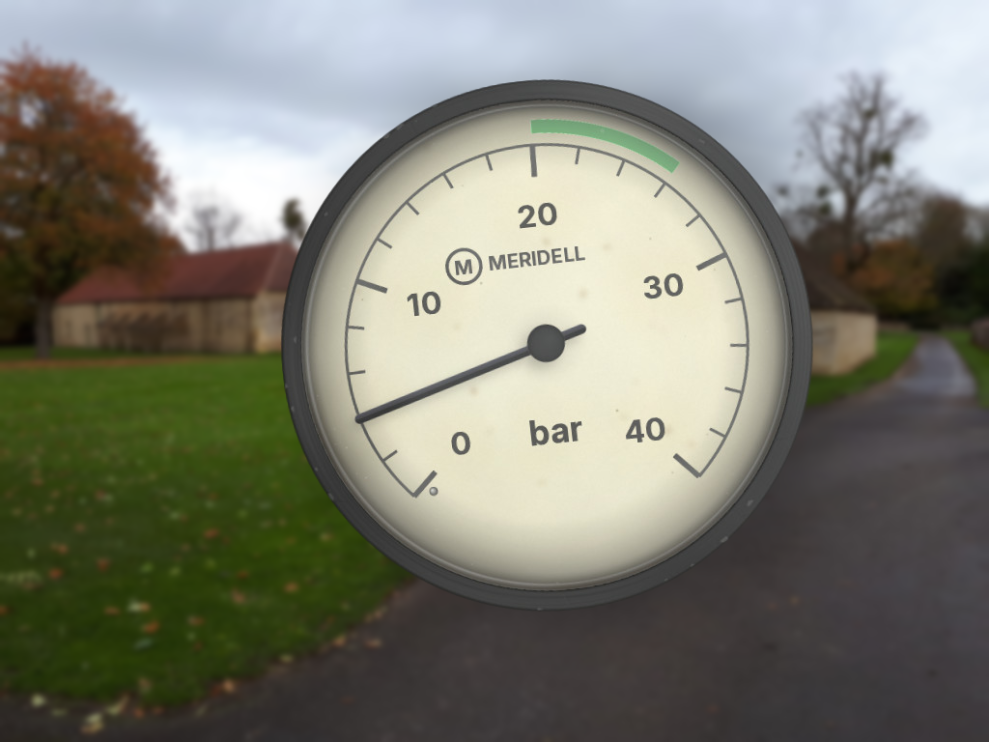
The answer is 4 bar
